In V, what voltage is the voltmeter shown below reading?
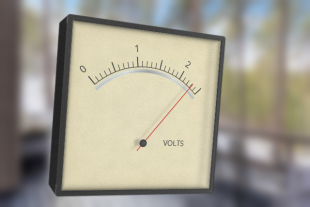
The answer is 2.3 V
